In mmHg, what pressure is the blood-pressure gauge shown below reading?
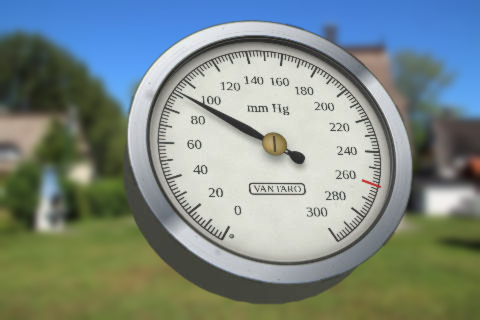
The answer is 90 mmHg
